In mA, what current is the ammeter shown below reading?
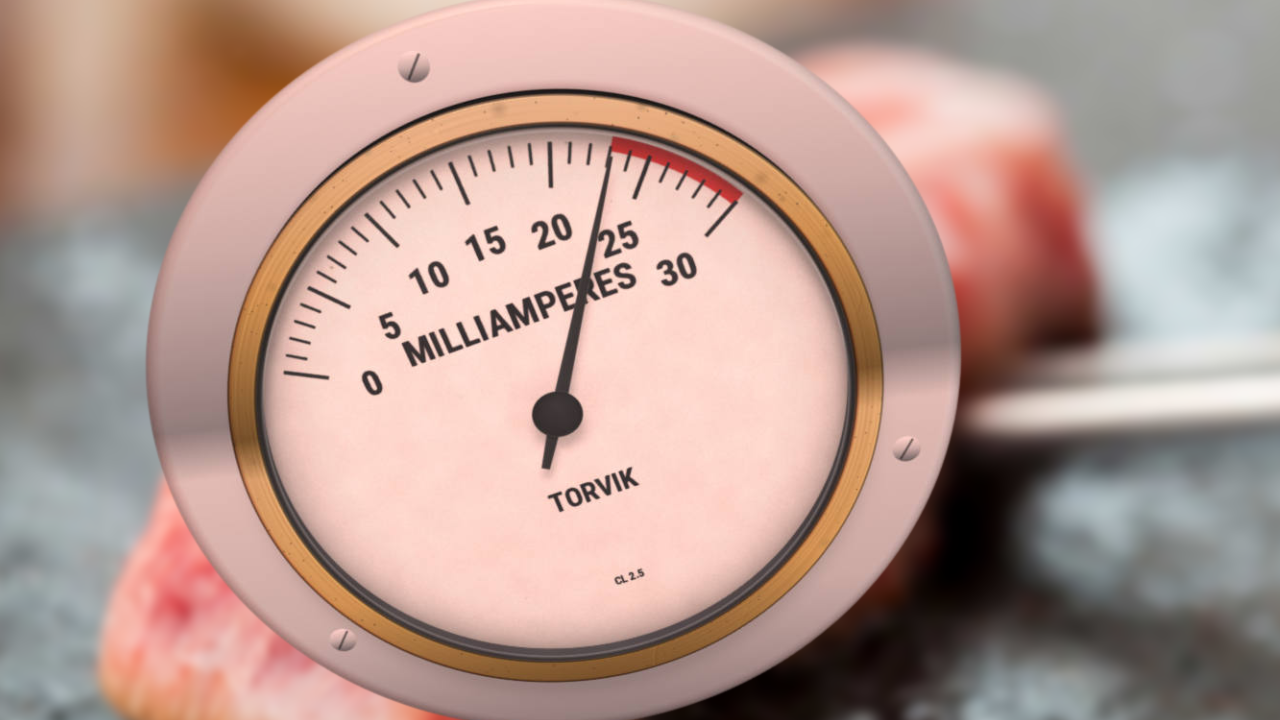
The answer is 23 mA
